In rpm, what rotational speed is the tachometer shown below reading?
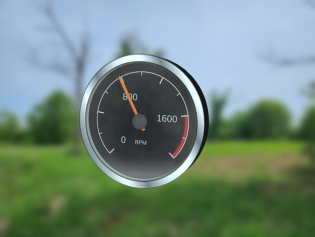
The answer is 800 rpm
